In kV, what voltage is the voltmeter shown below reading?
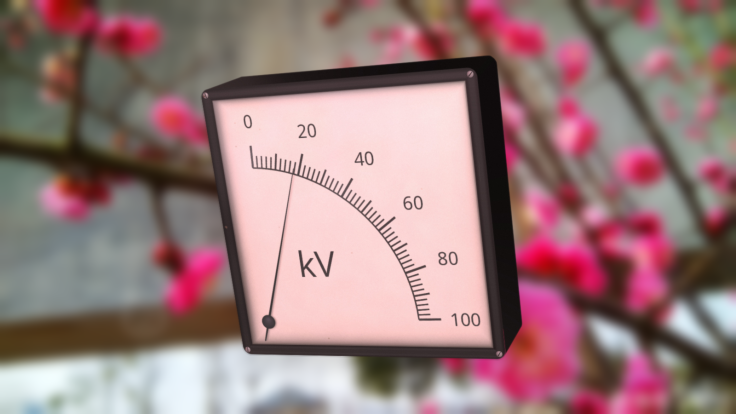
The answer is 18 kV
